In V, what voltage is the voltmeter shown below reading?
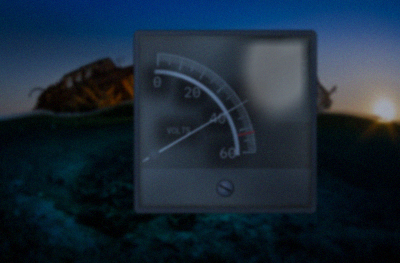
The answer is 40 V
